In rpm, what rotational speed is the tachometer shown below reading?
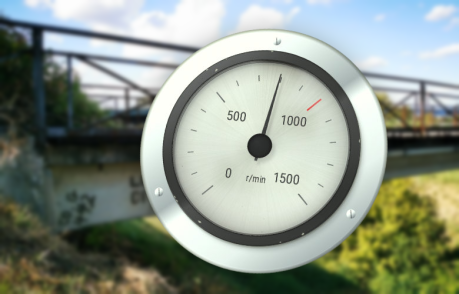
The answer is 800 rpm
